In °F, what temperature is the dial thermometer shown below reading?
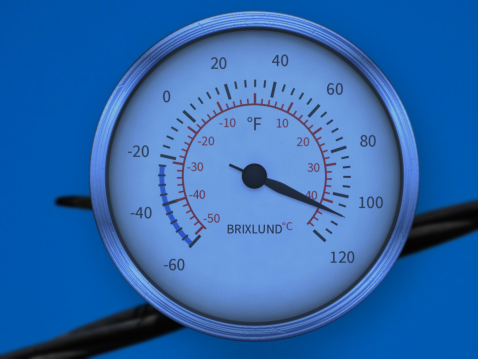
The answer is 108 °F
